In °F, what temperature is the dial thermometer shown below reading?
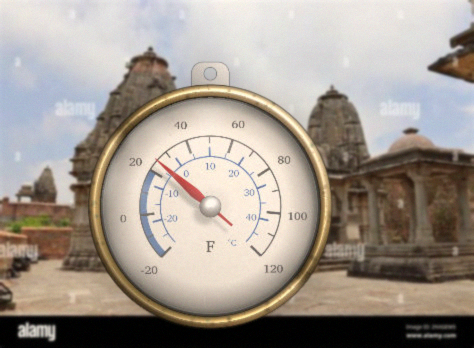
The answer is 25 °F
